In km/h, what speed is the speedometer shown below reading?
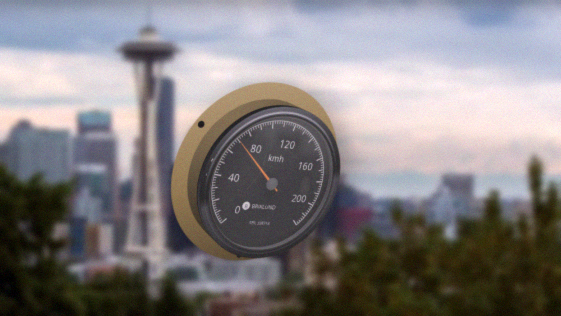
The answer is 70 km/h
